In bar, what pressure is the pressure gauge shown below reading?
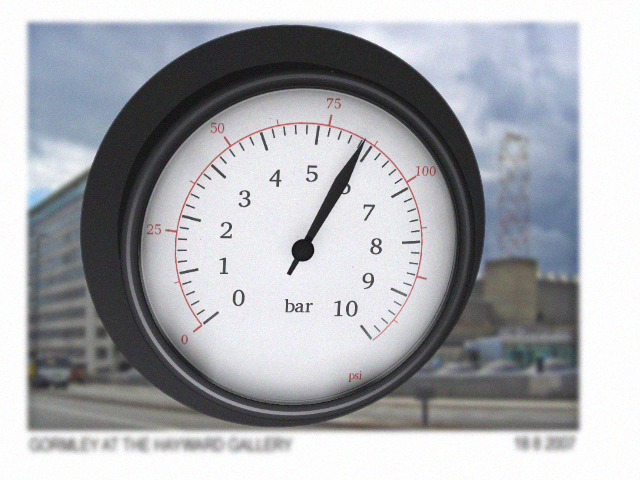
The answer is 5.8 bar
